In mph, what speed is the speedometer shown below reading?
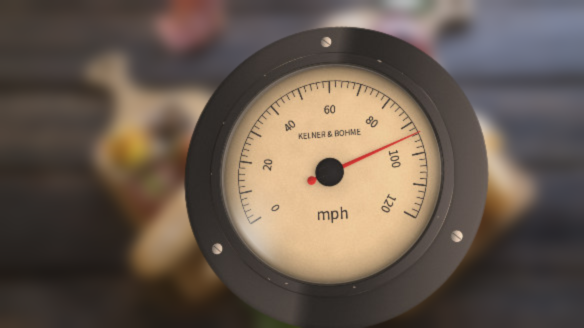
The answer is 94 mph
